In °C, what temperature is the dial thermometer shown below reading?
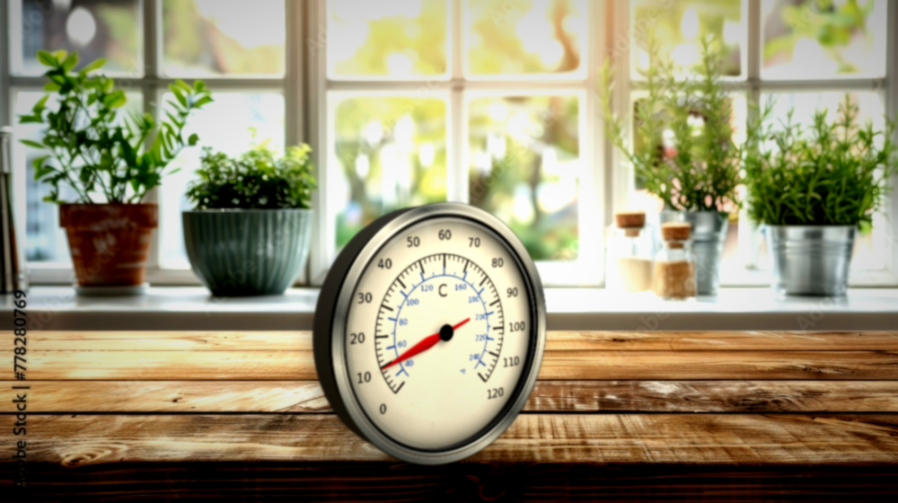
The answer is 10 °C
